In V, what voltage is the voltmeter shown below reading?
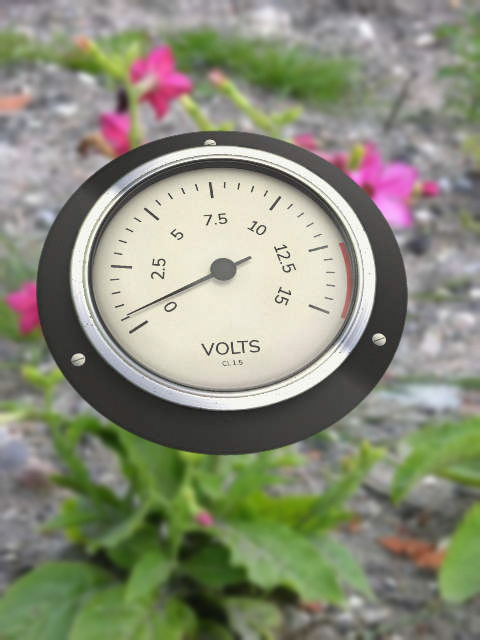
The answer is 0.5 V
